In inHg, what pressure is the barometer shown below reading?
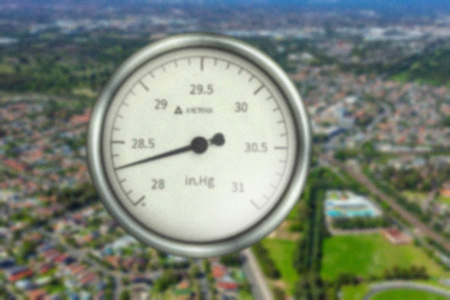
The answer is 28.3 inHg
